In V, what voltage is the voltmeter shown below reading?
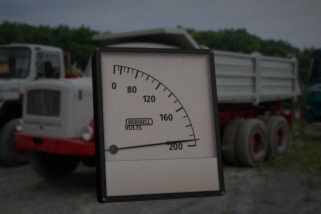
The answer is 195 V
